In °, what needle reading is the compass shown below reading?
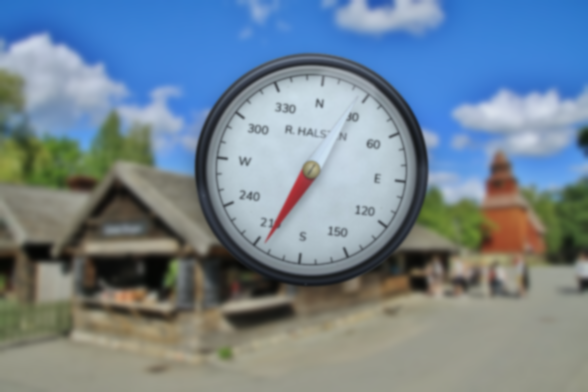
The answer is 205 °
